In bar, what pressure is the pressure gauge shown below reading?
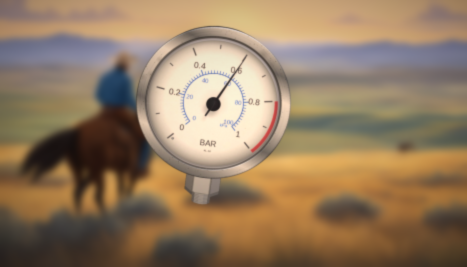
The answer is 0.6 bar
